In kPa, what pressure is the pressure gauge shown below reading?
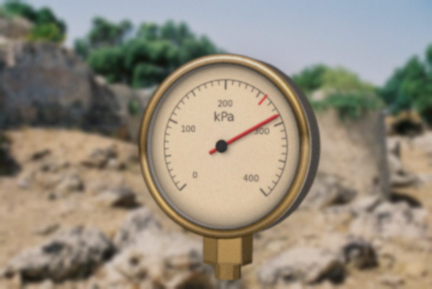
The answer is 290 kPa
